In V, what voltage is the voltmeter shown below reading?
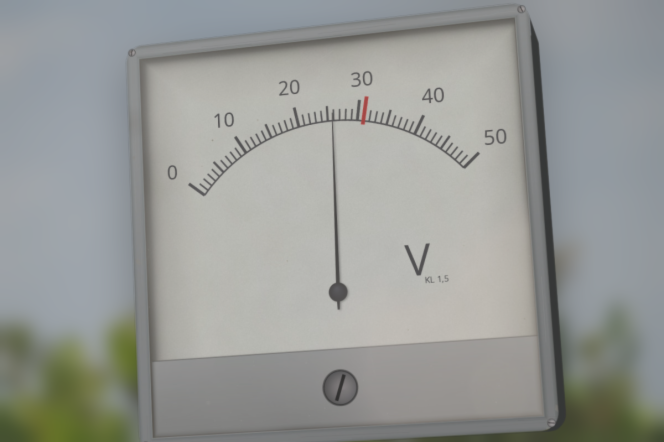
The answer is 26 V
